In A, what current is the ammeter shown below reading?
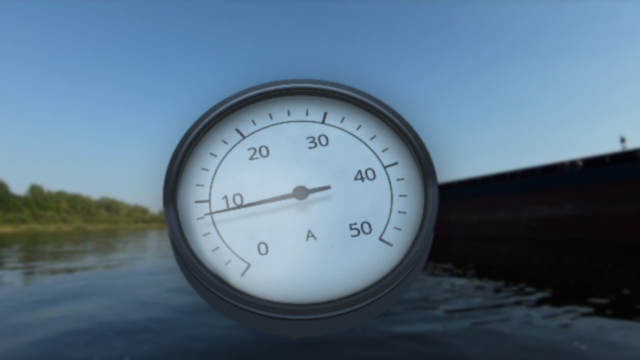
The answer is 8 A
